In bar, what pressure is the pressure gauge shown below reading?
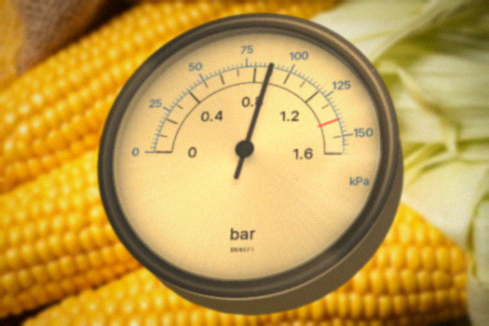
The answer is 0.9 bar
